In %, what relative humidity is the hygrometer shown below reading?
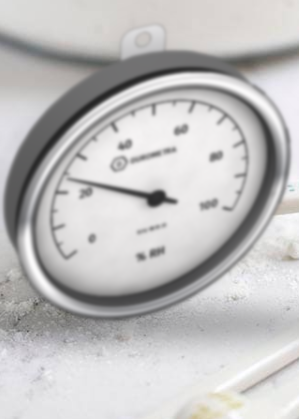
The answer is 25 %
